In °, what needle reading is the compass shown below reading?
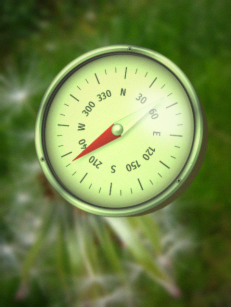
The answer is 230 °
